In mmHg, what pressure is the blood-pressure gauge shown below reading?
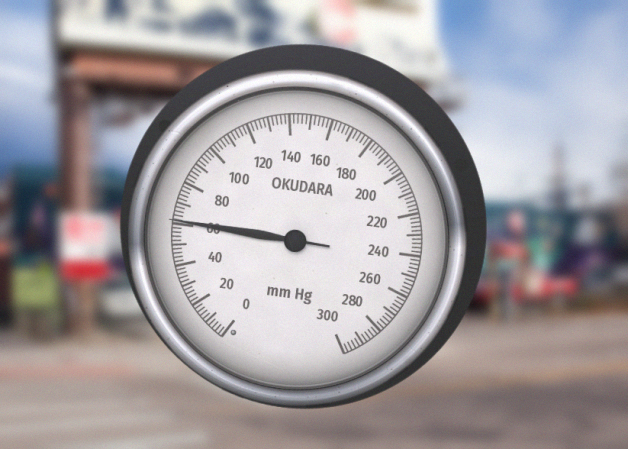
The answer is 62 mmHg
